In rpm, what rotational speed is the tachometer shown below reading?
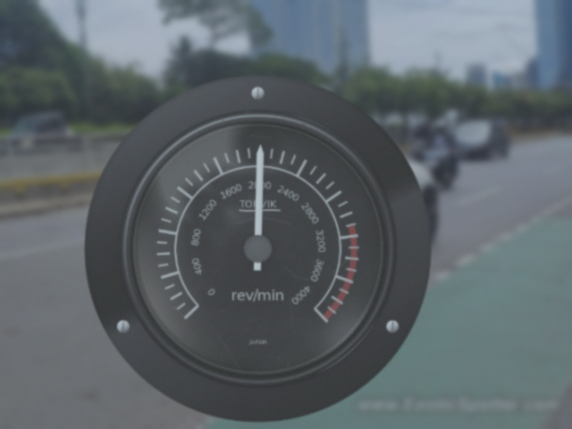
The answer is 2000 rpm
